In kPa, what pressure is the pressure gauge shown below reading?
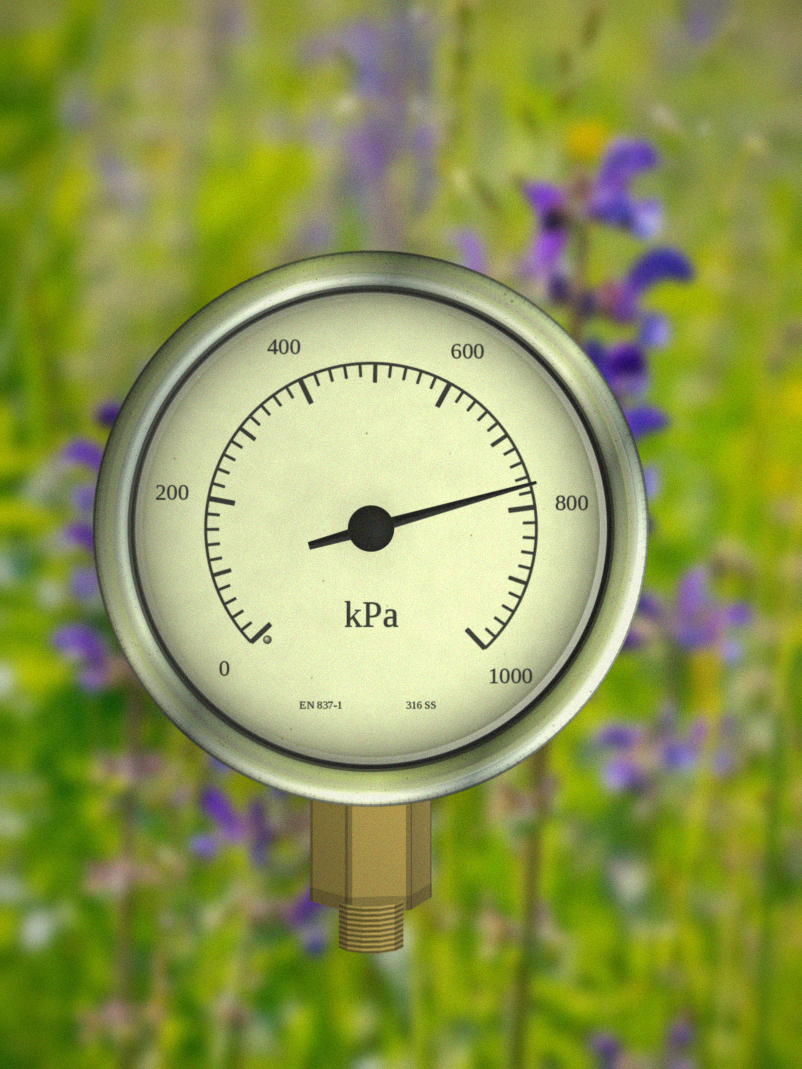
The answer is 770 kPa
